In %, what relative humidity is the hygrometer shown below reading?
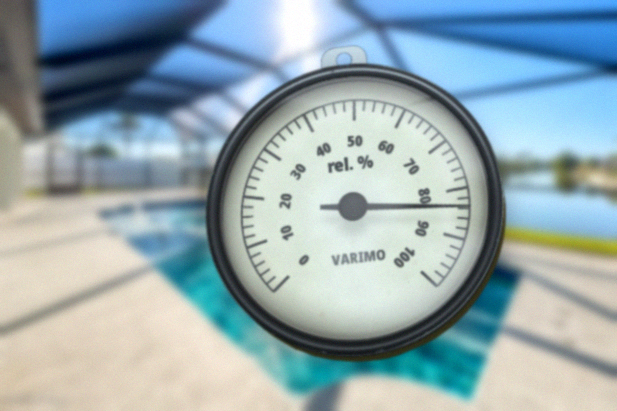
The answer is 84 %
